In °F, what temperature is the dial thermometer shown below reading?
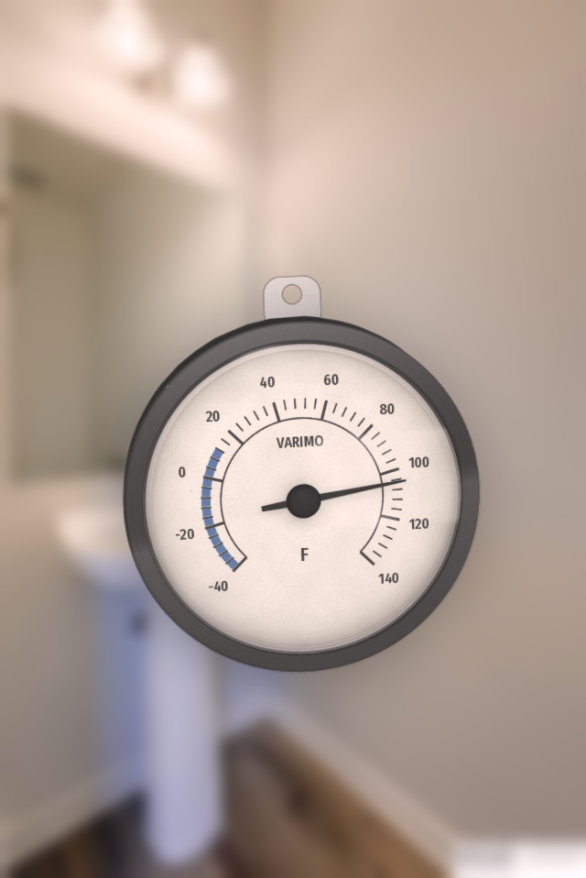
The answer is 104 °F
